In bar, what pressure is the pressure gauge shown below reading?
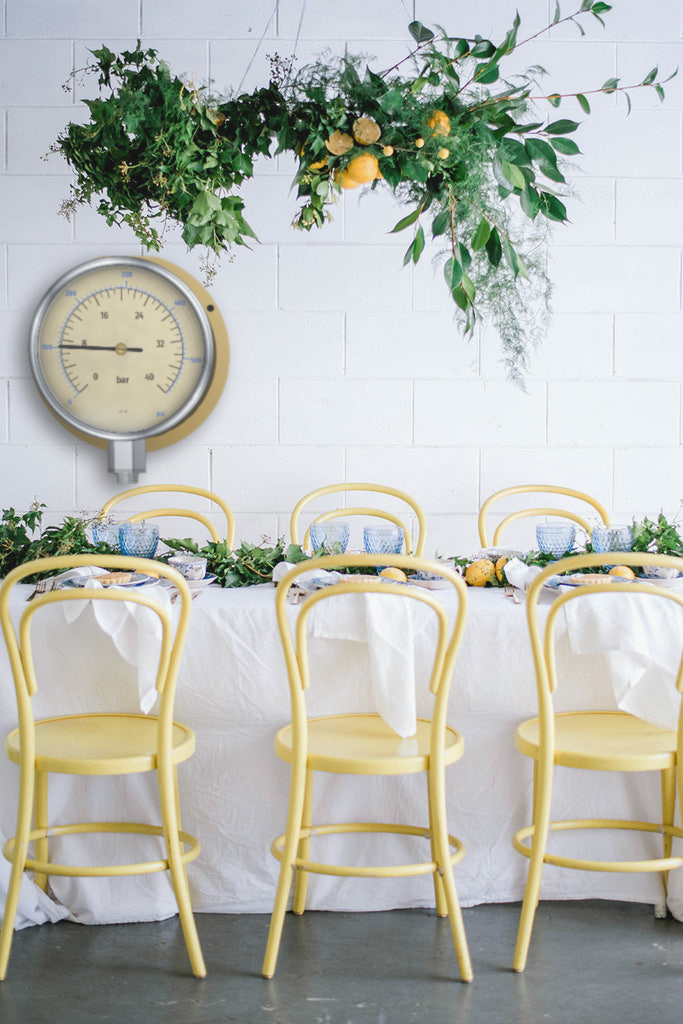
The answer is 7 bar
